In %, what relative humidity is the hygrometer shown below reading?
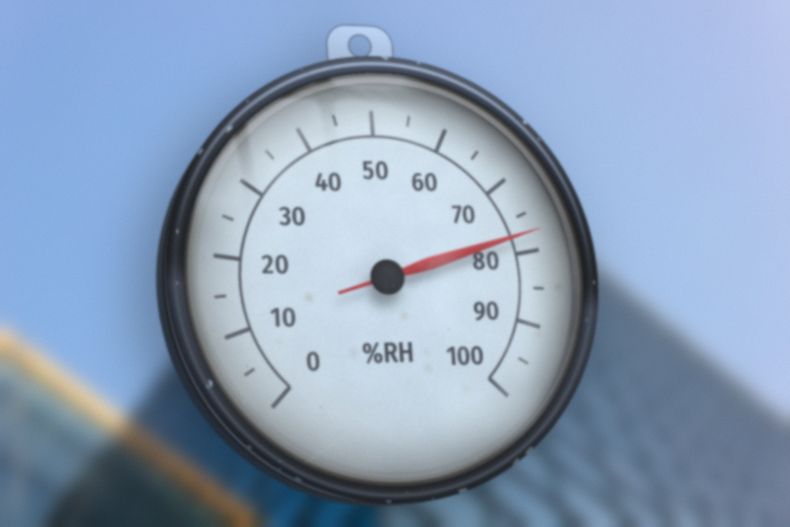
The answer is 77.5 %
